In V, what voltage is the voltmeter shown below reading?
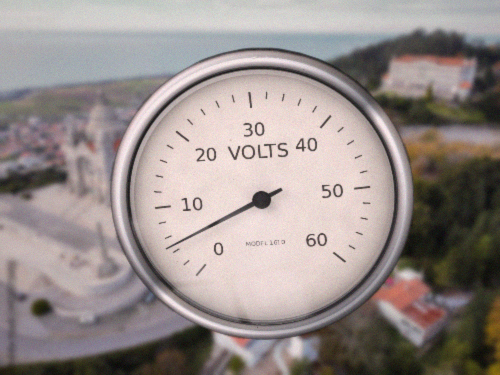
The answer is 5 V
